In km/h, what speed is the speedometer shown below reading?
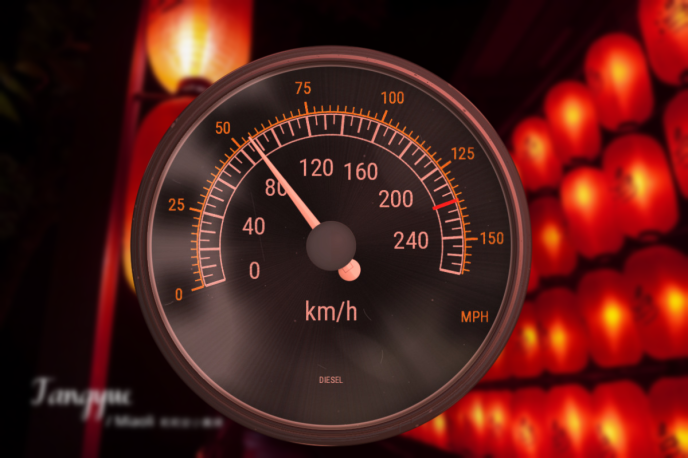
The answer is 87.5 km/h
